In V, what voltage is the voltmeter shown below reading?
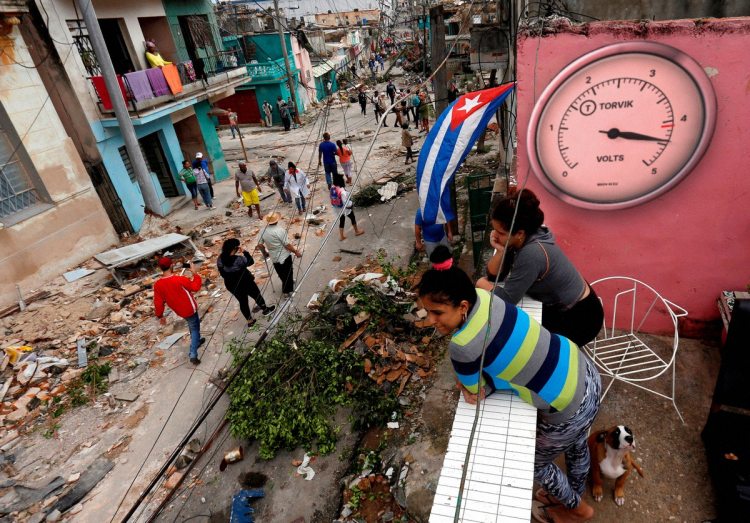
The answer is 4.4 V
